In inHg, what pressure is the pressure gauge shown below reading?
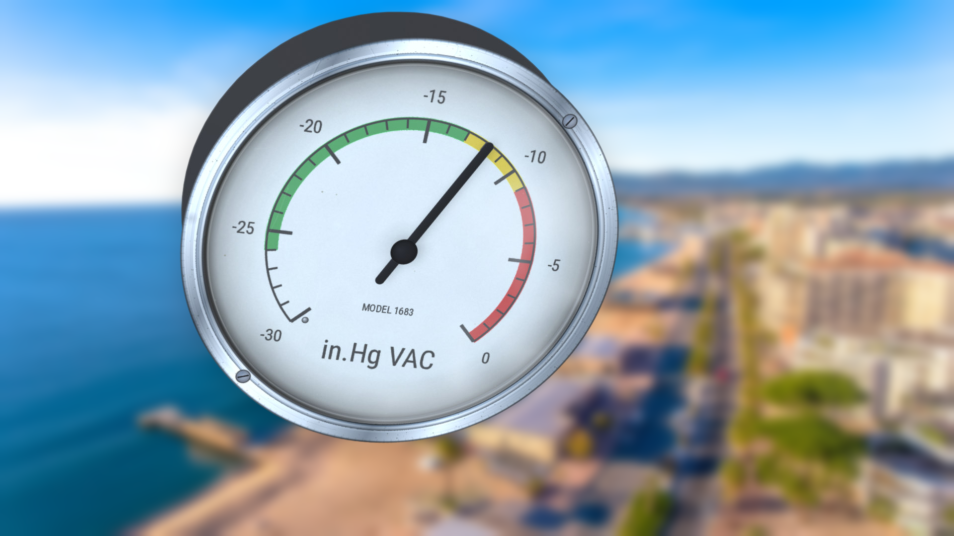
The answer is -12 inHg
